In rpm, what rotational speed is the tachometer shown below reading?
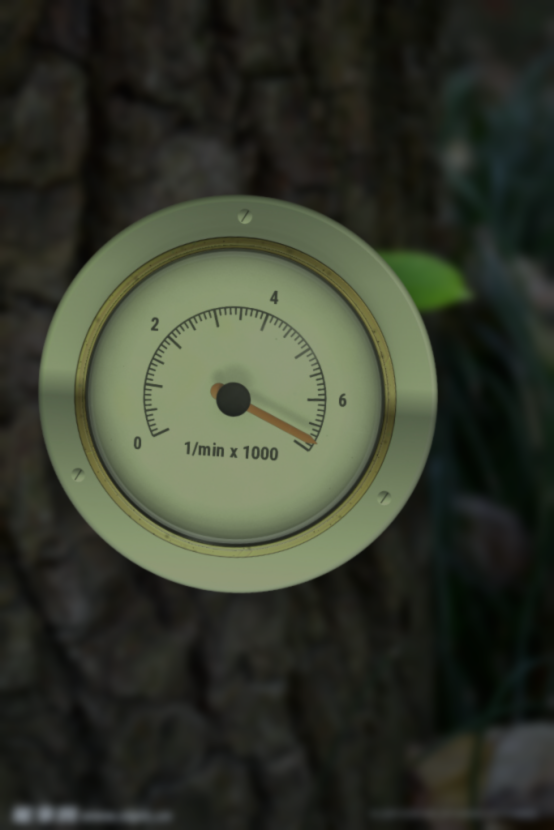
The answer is 6800 rpm
